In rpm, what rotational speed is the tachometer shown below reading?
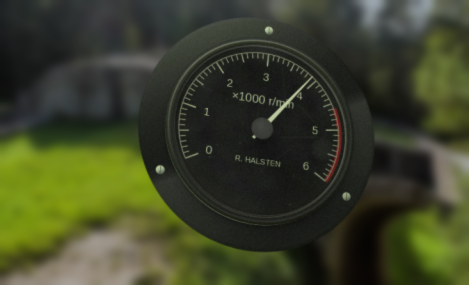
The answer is 3900 rpm
